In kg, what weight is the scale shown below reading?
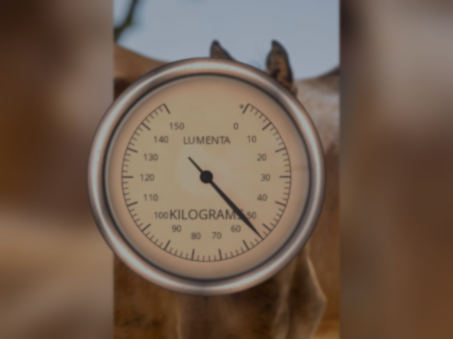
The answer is 54 kg
